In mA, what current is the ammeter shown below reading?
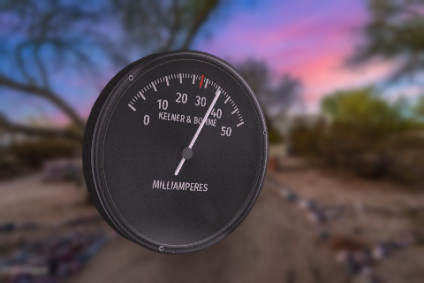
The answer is 35 mA
